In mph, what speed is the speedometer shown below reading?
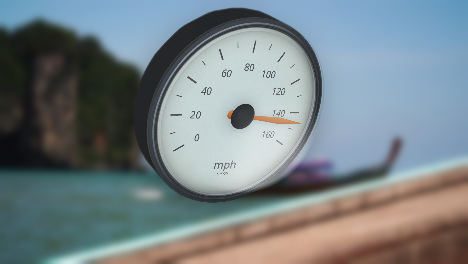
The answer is 145 mph
